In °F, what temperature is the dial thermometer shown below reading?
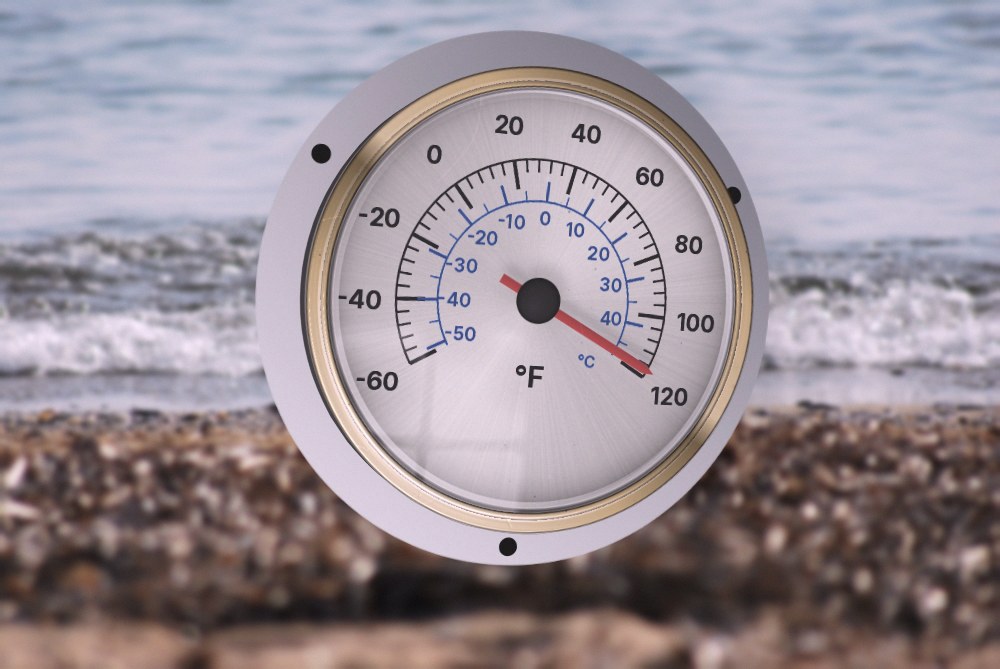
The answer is 118 °F
